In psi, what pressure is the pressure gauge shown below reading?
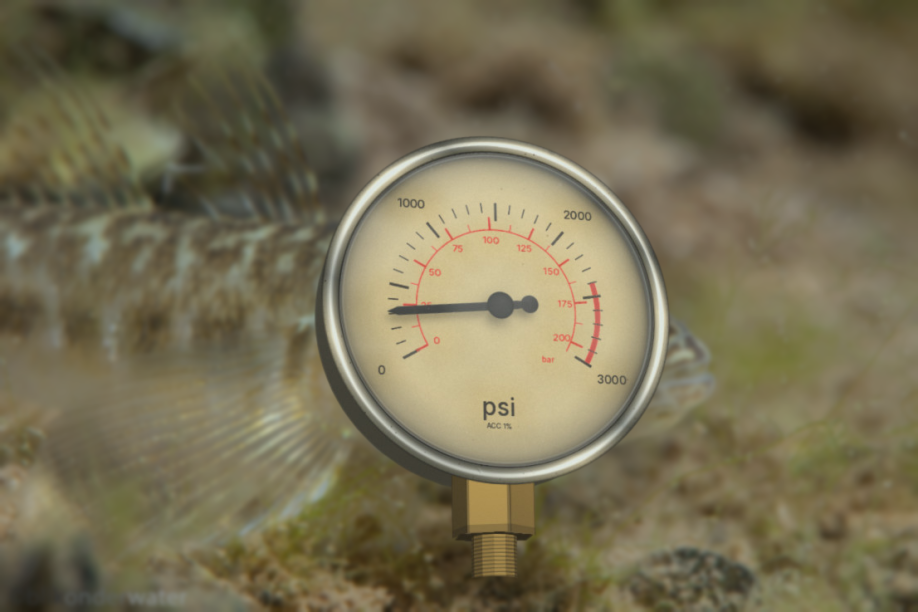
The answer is 300 psi
